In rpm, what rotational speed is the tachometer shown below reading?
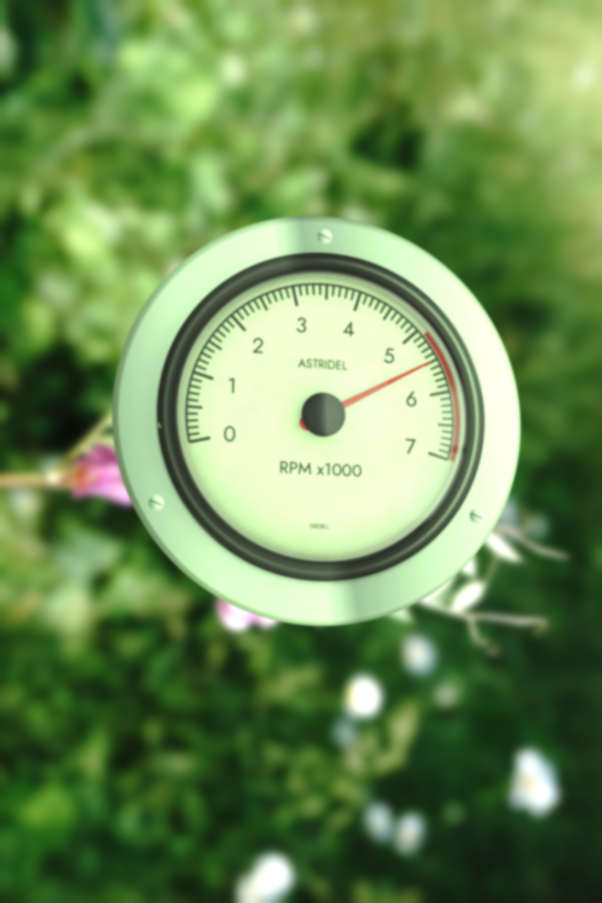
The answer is 5500 rpm
